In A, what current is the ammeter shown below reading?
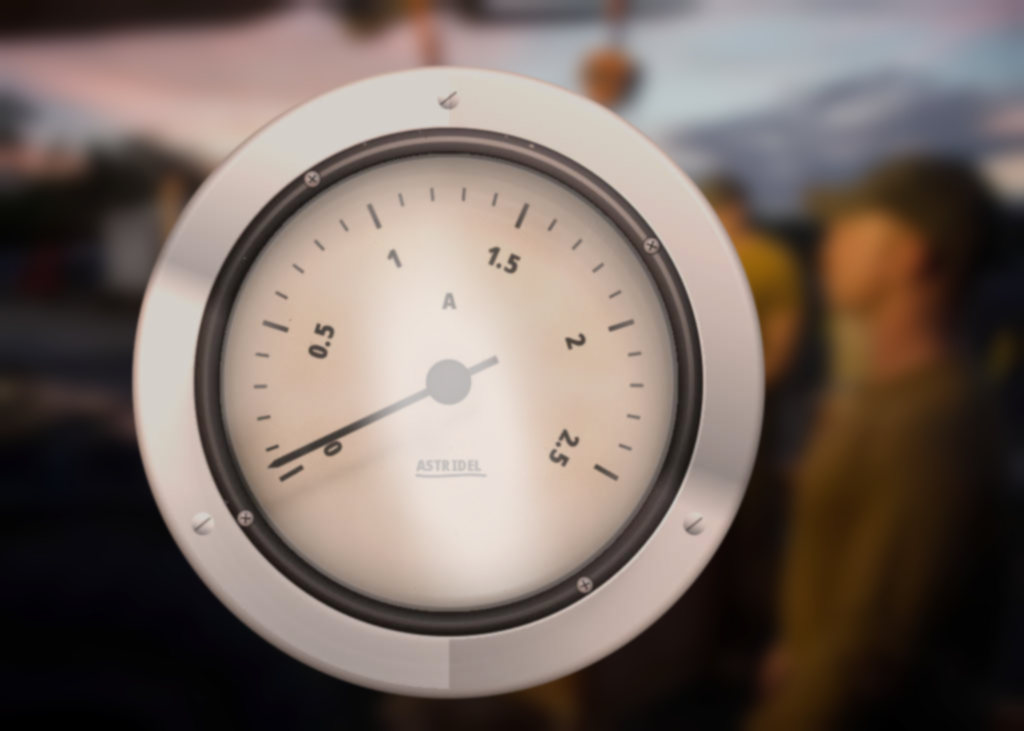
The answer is 0.05 A
